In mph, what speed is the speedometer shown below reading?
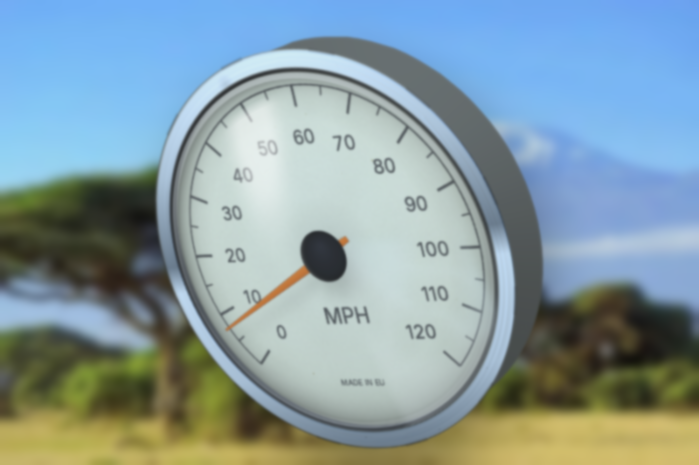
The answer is 7.5 mph
